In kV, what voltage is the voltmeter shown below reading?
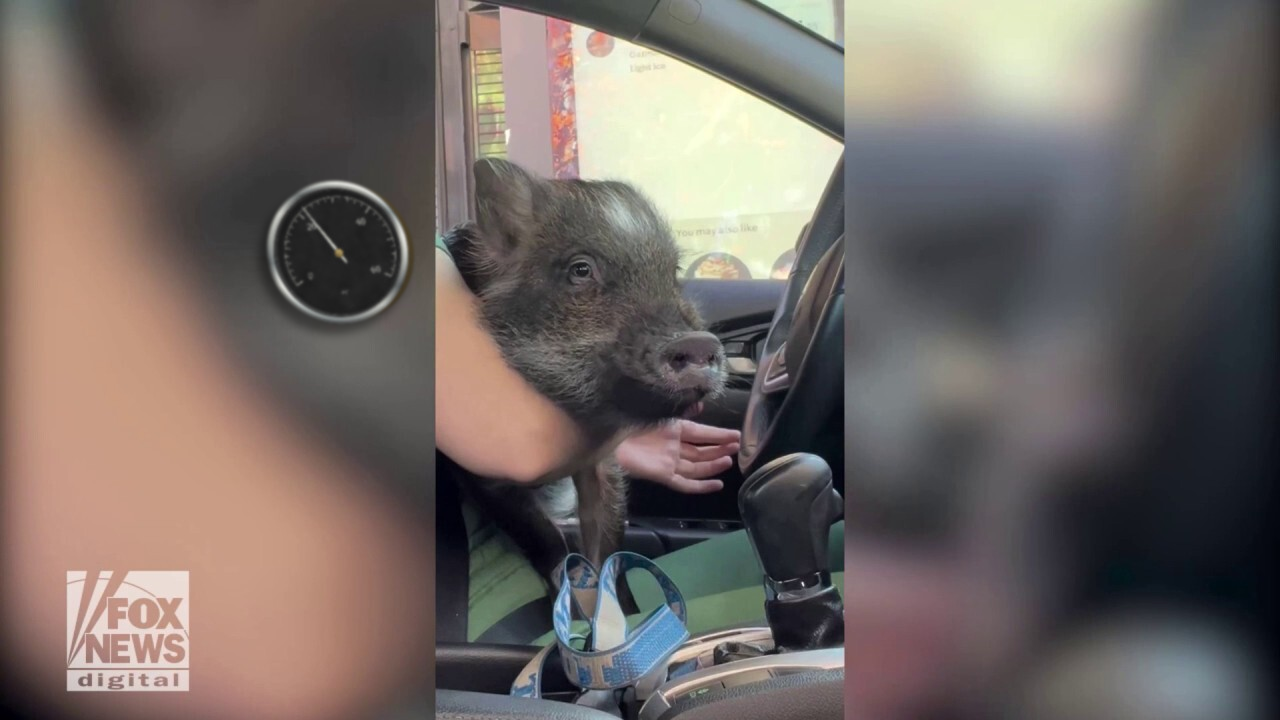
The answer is 22 kV
